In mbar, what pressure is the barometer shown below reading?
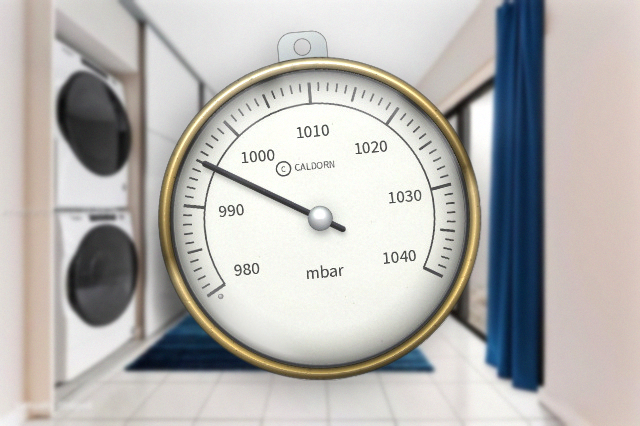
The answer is 995 mbar
